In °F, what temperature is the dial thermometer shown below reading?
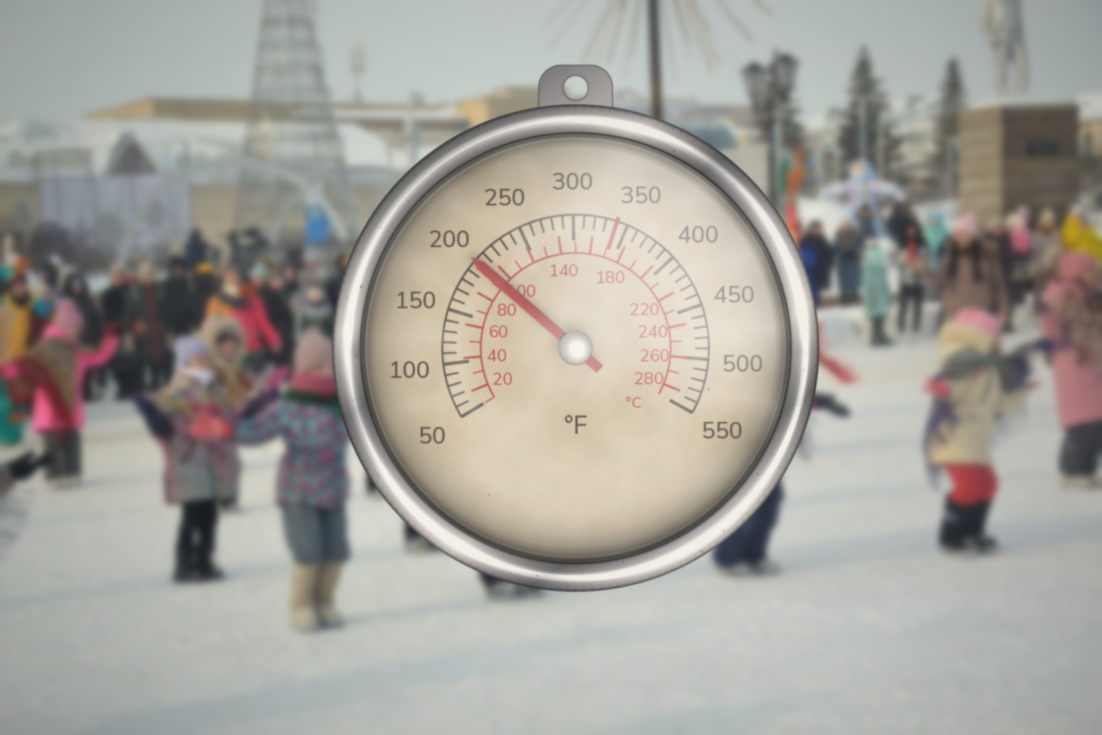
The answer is 200 °F
